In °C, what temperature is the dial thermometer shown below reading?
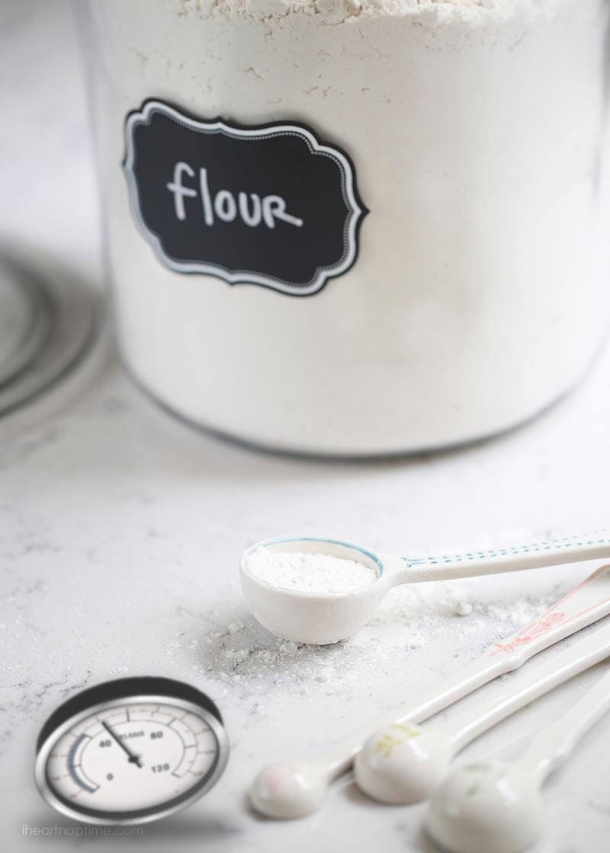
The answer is 50 °C
